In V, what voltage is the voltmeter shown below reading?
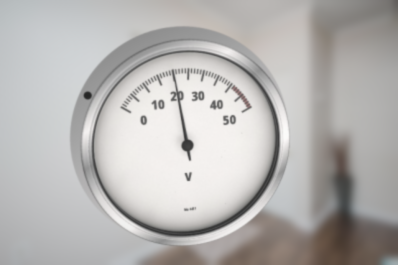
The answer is 20 V
